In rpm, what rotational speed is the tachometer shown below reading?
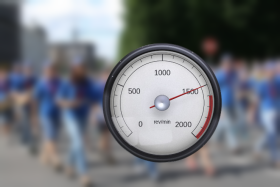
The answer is 1500 rpm
